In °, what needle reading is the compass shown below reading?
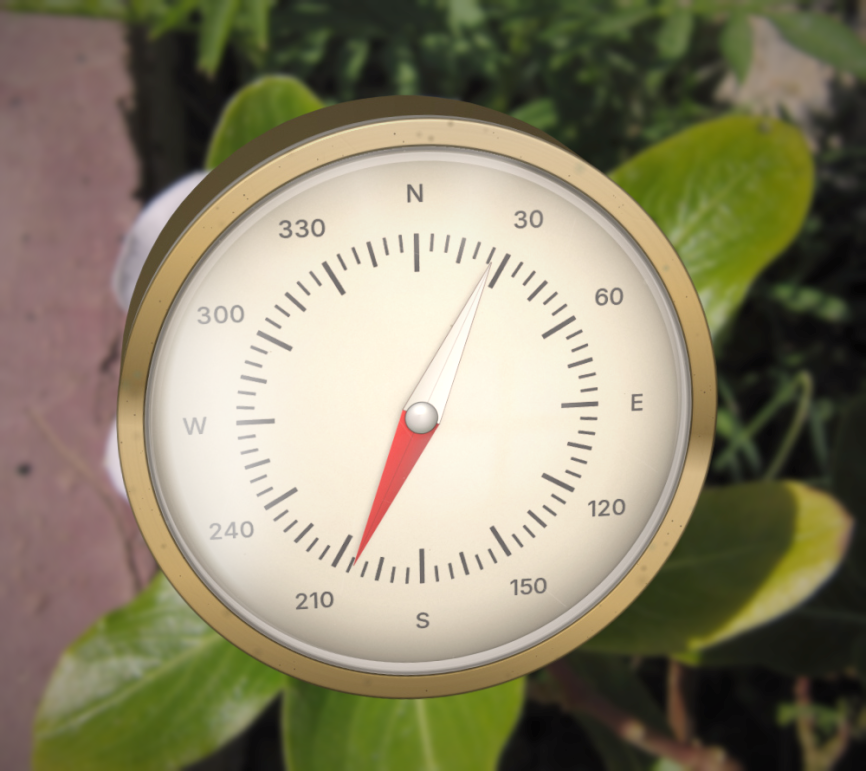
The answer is 205 °
